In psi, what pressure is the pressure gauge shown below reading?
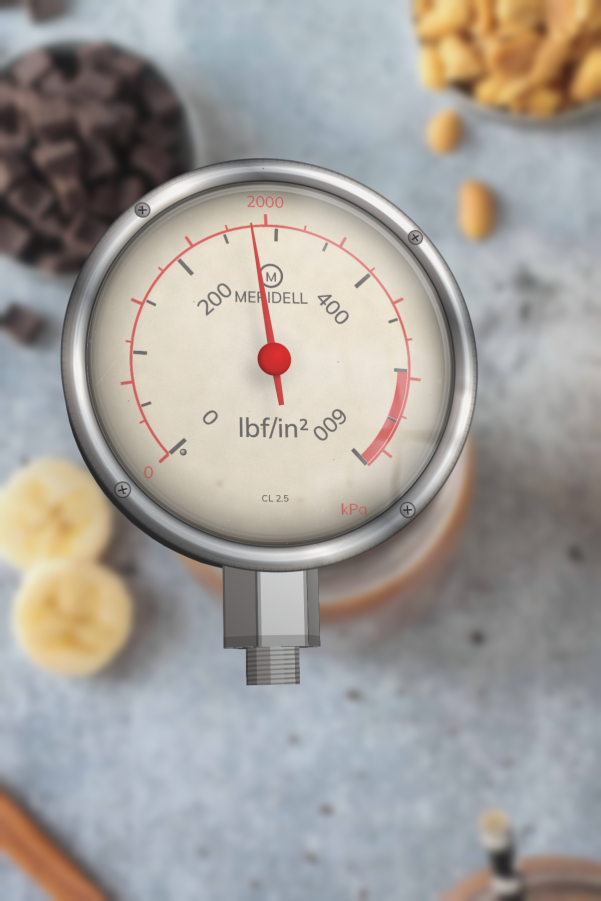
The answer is 275 psi
